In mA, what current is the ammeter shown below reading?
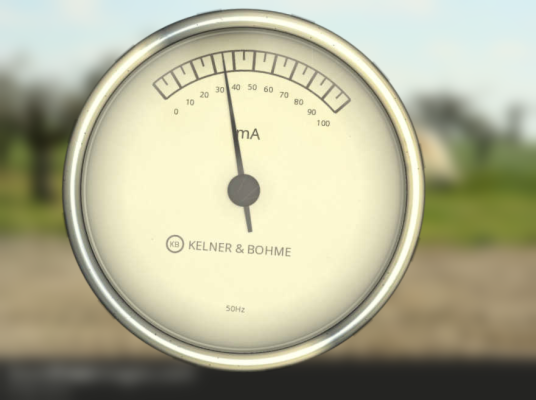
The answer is 35 mA
